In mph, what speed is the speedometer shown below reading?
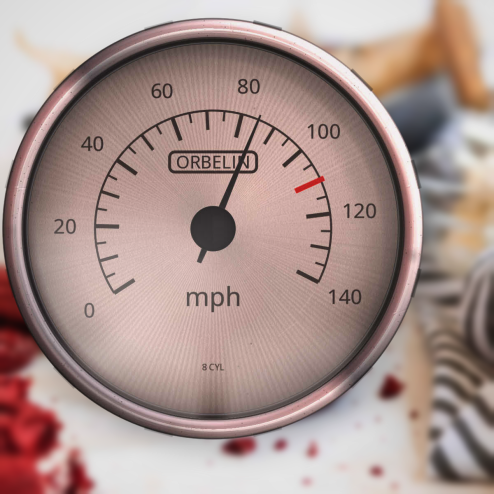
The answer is 85 mph
